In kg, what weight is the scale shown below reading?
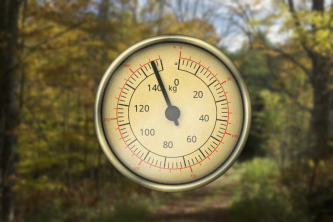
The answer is 146 kg
